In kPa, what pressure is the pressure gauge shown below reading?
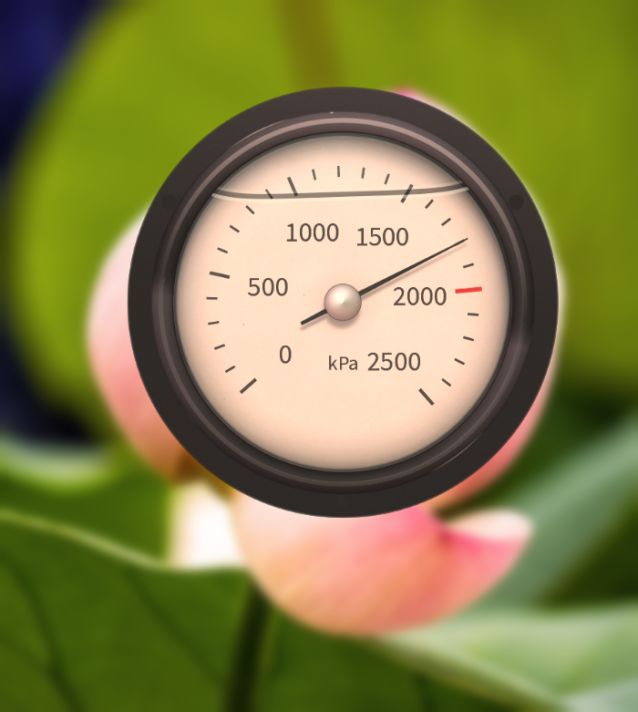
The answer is 1800 kPa
